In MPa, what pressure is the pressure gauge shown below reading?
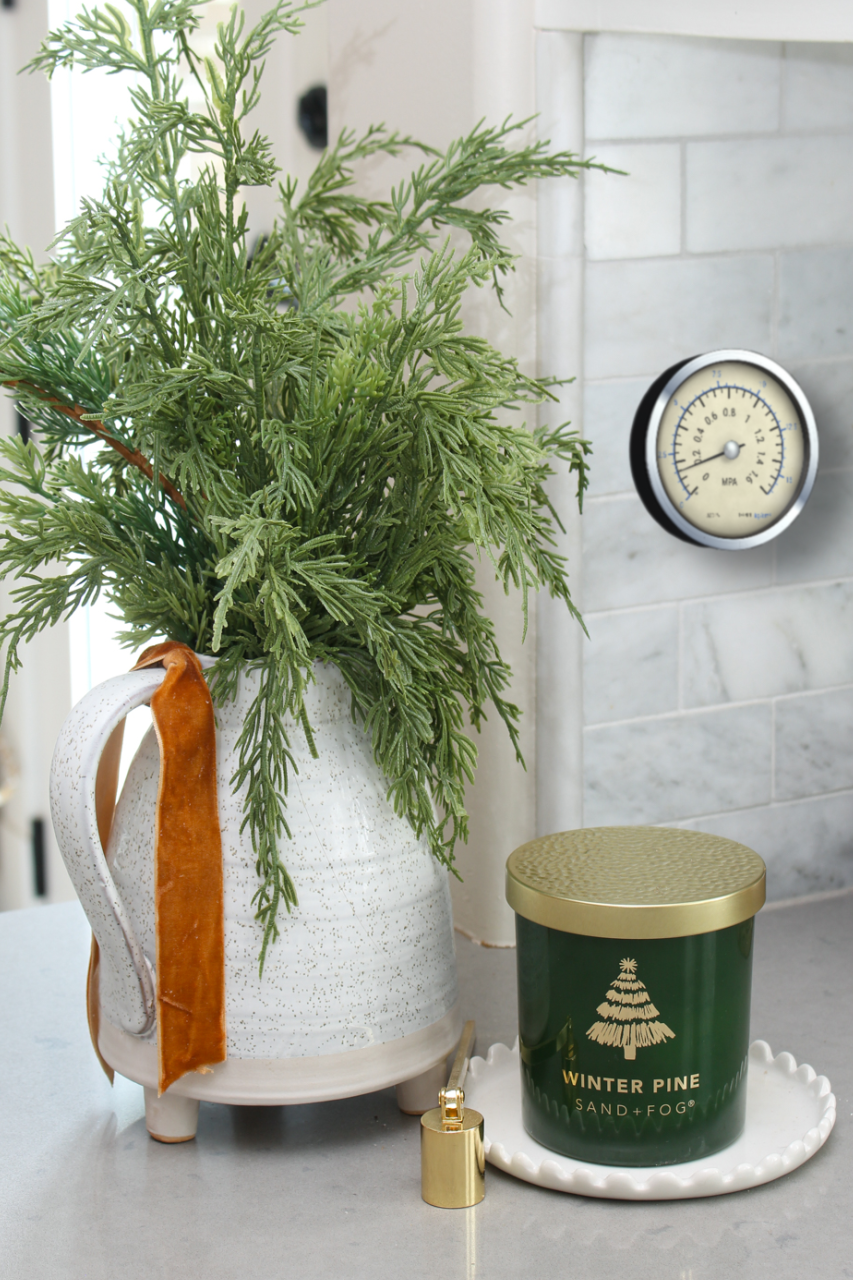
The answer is 0.15 MPa
